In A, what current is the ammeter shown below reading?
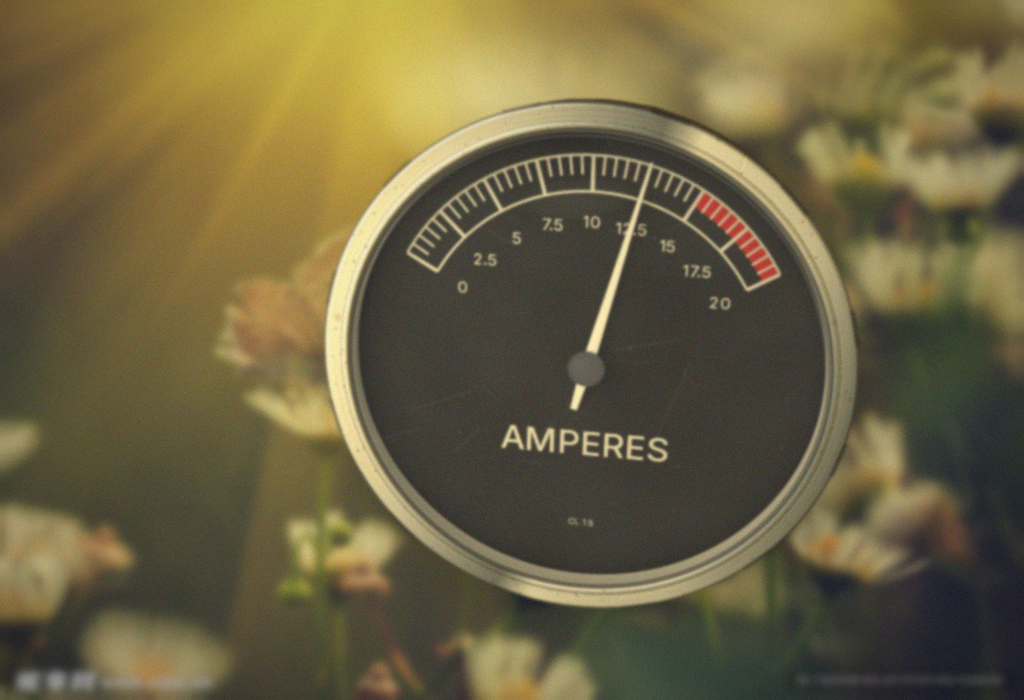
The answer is 12.5 A
